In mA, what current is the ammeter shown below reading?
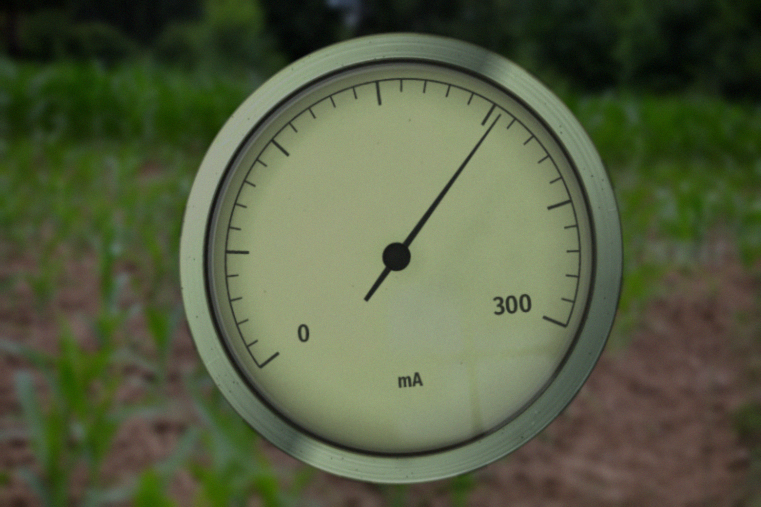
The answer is 205 mA
